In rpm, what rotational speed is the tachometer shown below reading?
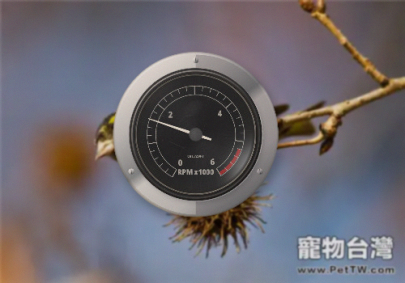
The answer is 1600 rpm
